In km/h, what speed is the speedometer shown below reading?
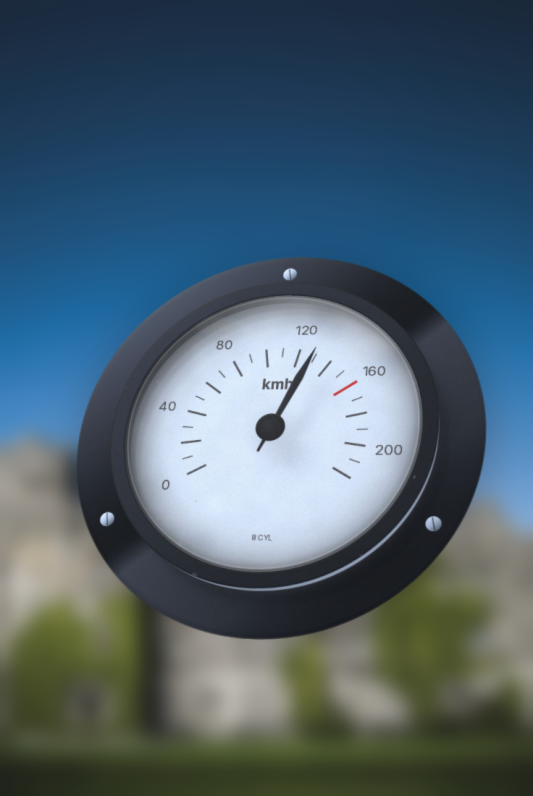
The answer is 130 km/h
